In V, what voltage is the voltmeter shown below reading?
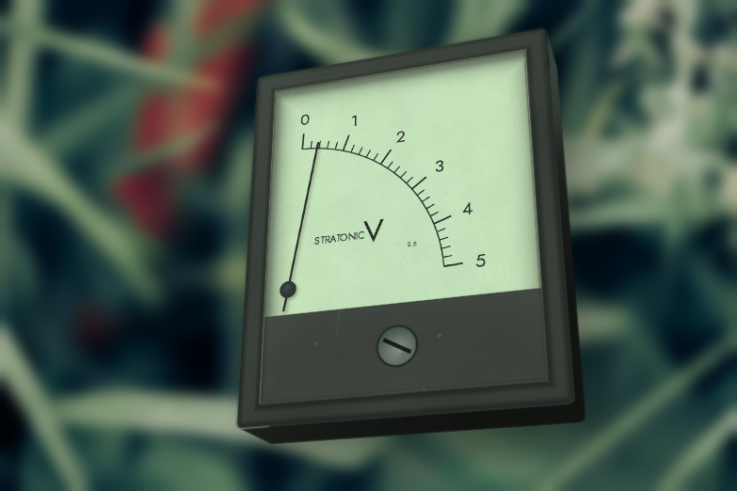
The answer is 0.4 V
